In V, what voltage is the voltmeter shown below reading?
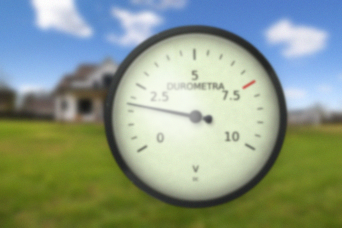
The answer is 1.75 V
